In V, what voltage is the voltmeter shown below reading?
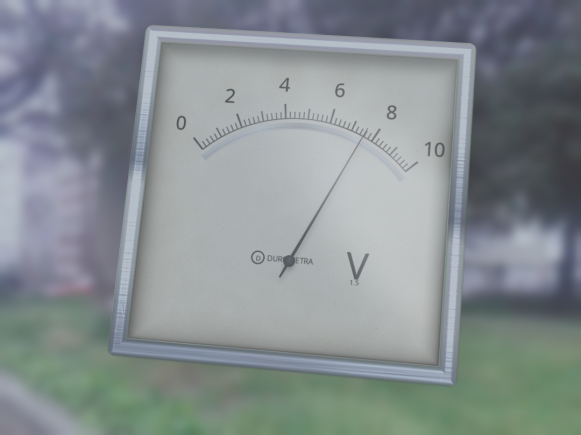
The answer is 7.6 V
